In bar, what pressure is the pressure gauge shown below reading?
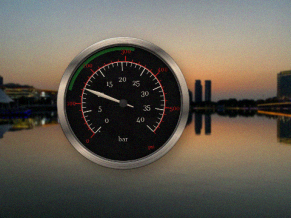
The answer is 10 bar
